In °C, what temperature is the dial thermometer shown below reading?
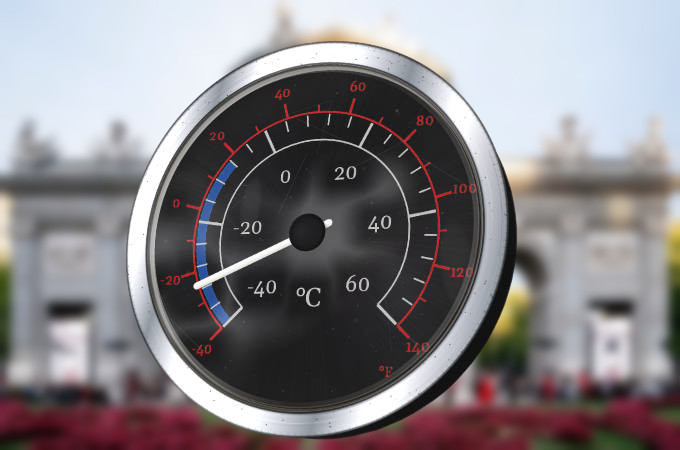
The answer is -32 °C
